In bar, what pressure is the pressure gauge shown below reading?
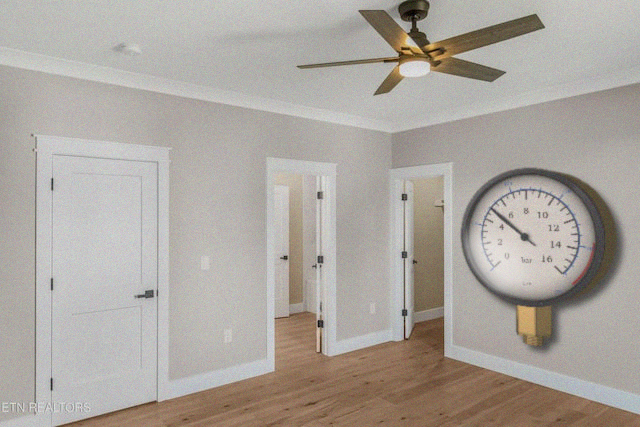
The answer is 5 bar
